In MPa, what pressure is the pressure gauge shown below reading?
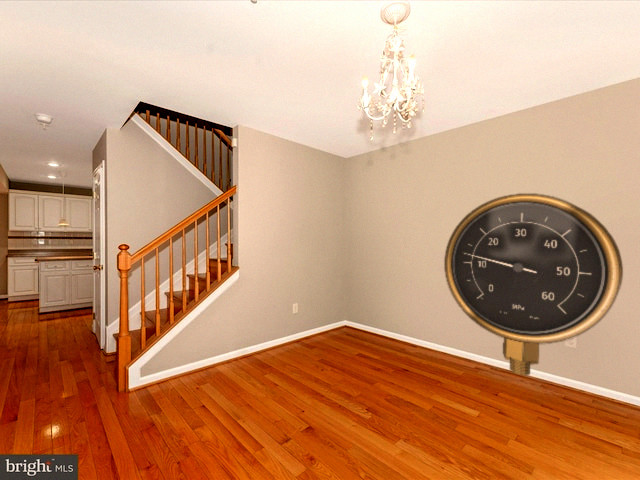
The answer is 12.5 MPa
